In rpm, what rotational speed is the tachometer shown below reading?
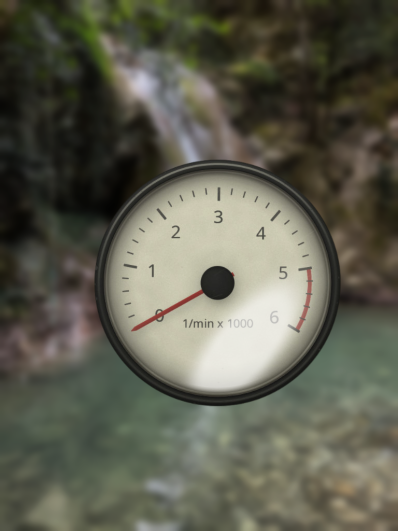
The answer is 0 rpm
